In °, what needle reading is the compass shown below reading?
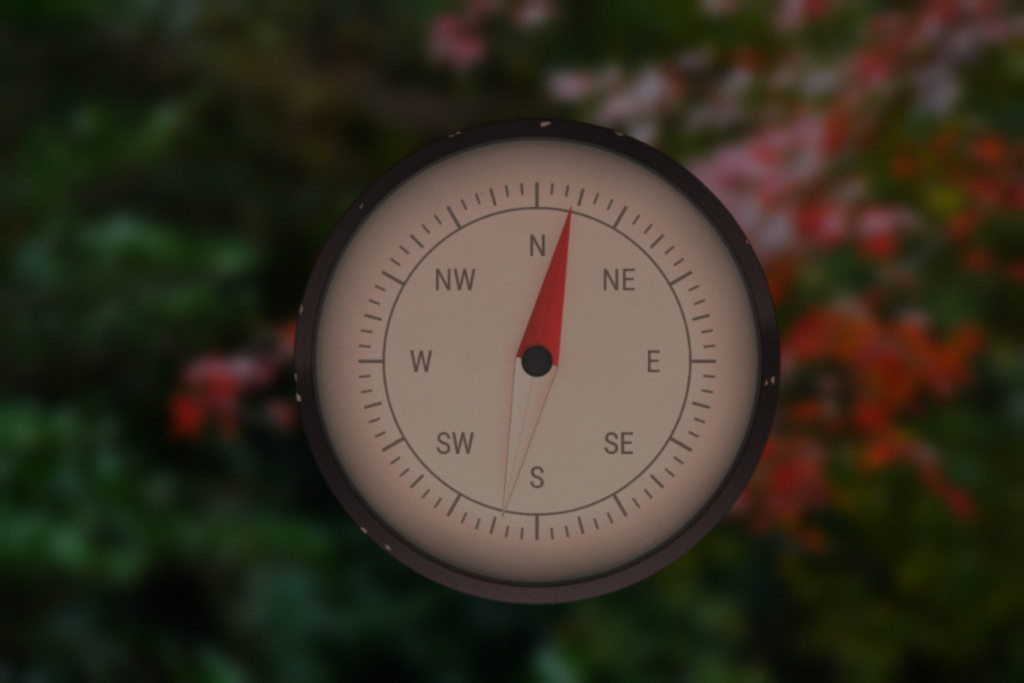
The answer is 12.5 °
